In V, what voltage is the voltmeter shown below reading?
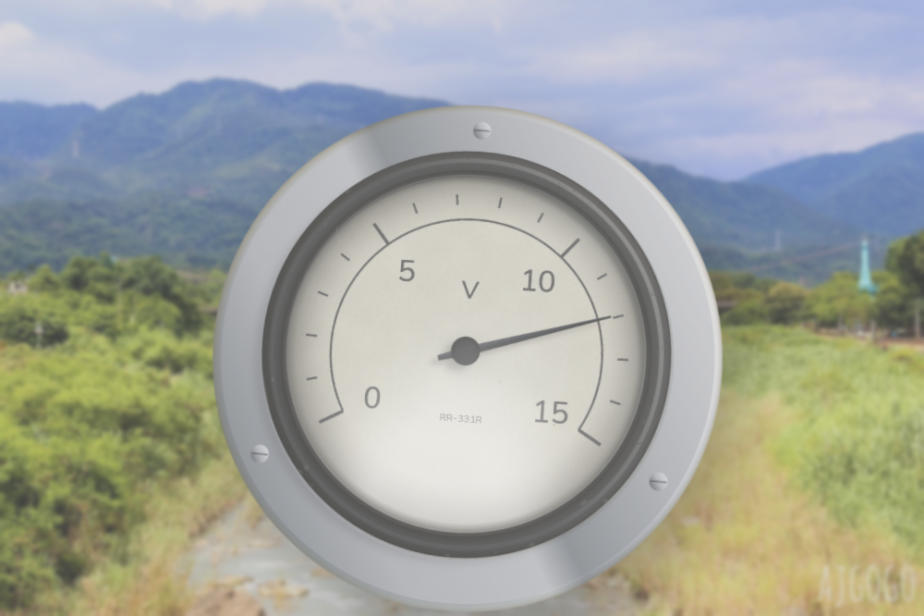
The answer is 12 V
